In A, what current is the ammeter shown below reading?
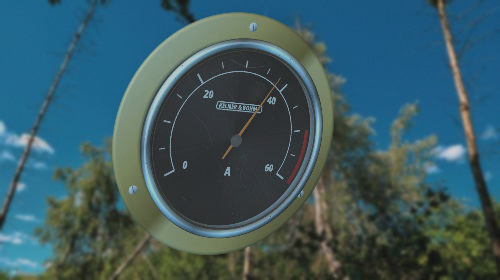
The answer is 37.5 A
